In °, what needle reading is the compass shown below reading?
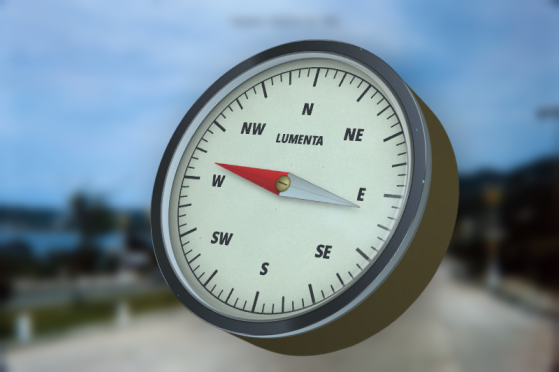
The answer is 280 °
